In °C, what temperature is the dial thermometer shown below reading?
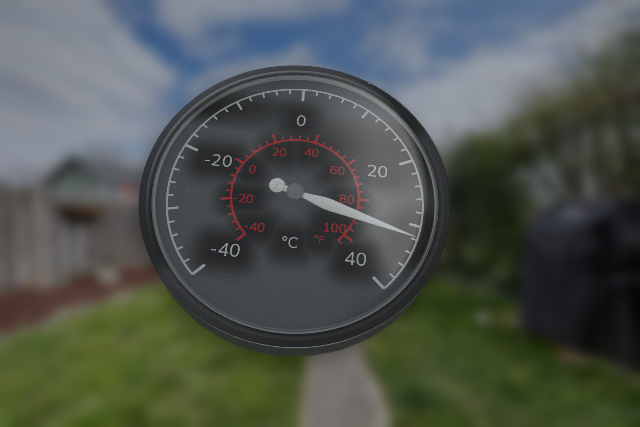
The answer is 32 °C
